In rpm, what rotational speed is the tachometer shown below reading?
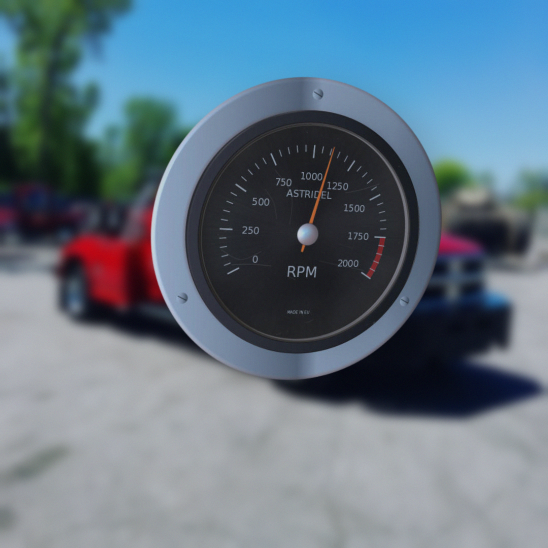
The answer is 1100 rpm
